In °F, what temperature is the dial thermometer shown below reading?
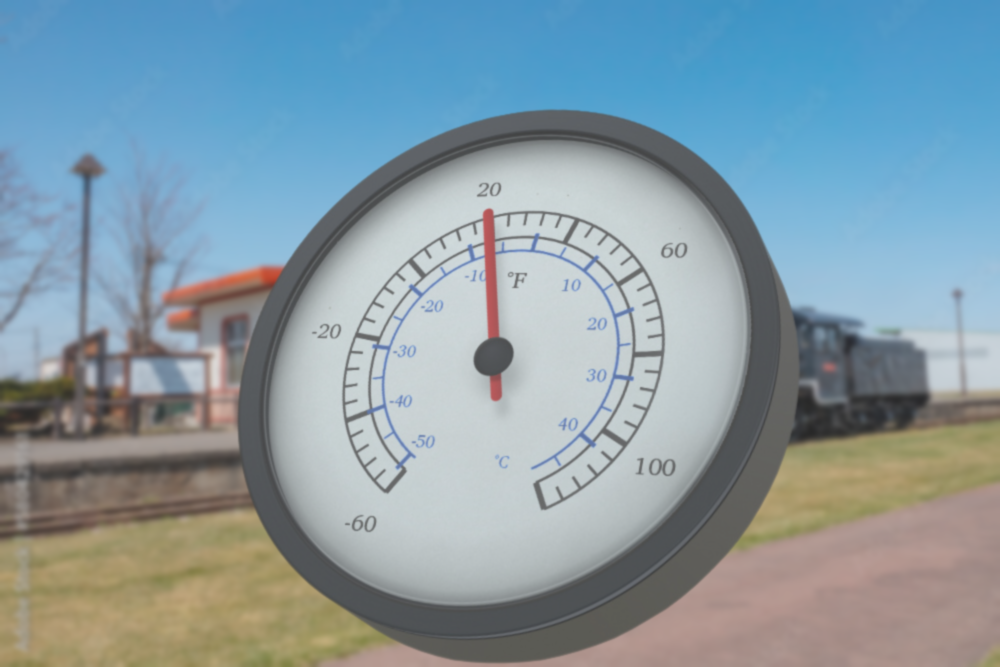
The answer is 20 °F
